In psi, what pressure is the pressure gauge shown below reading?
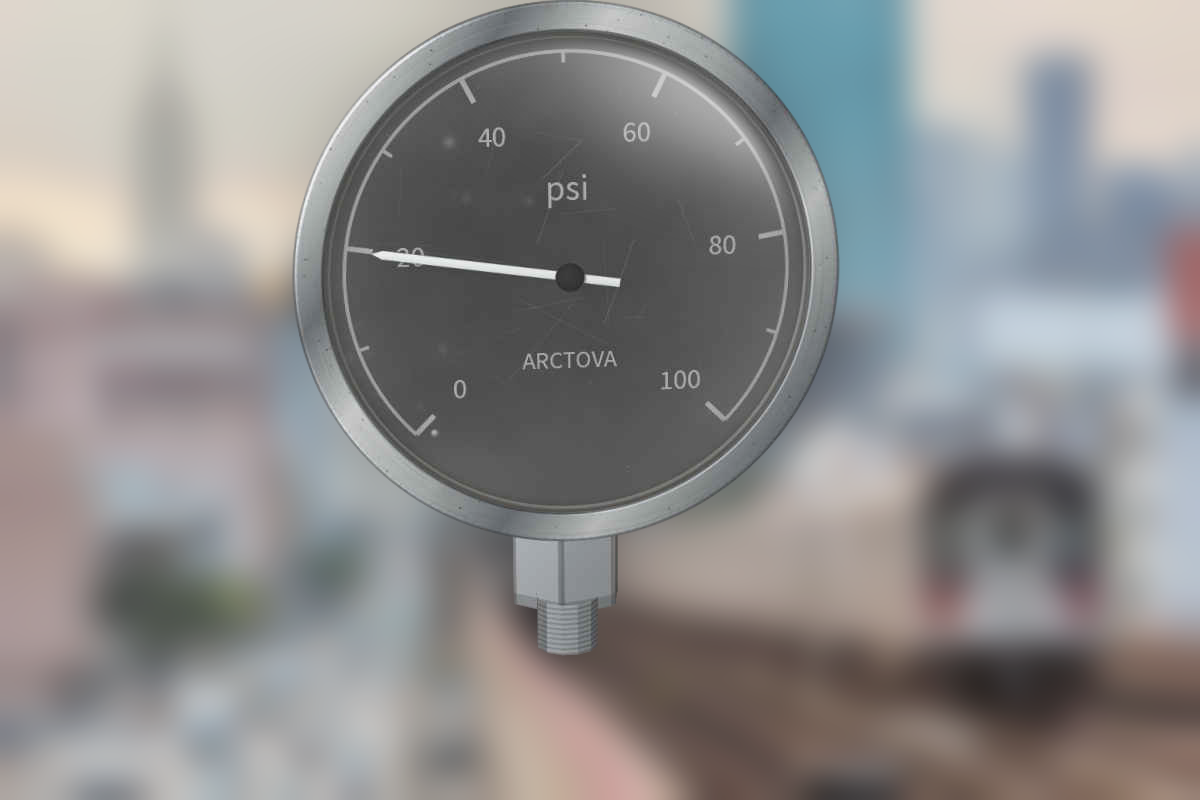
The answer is 20 psi
